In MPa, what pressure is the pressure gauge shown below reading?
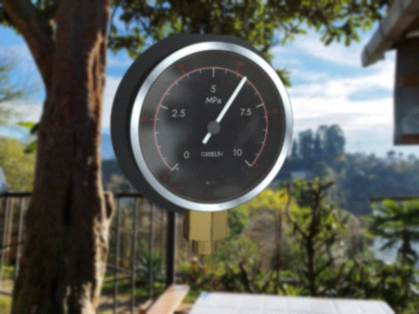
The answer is 6.25 MPa
